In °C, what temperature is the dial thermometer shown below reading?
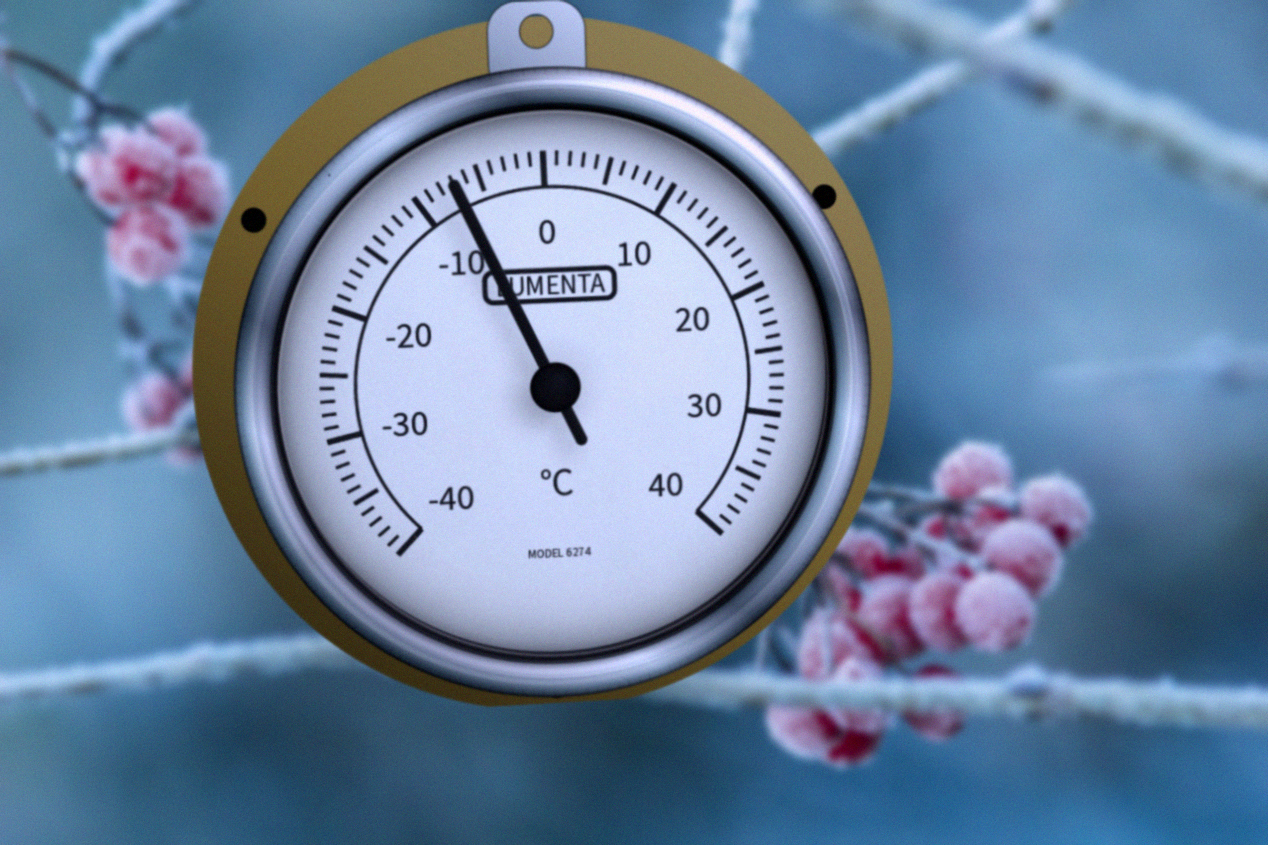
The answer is -7 °C
